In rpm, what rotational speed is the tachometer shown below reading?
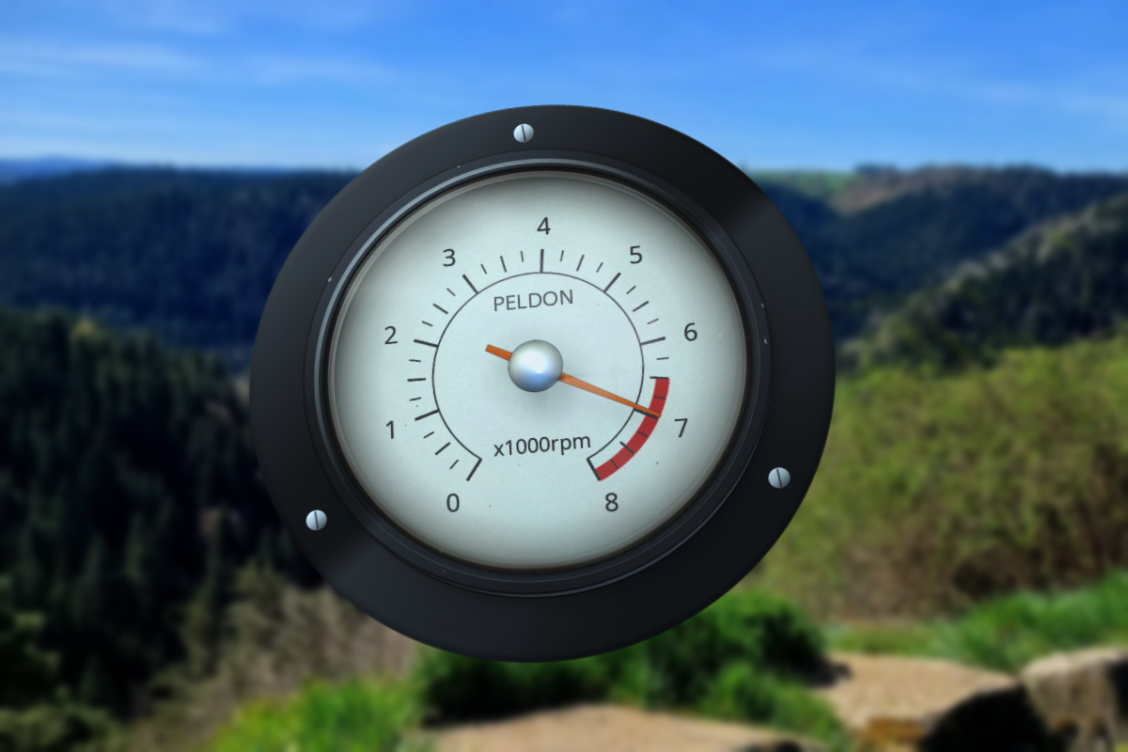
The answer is 7000 rpm
